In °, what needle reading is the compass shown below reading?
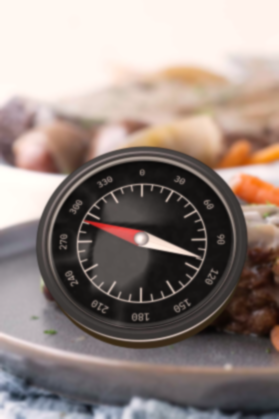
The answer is 290 °
